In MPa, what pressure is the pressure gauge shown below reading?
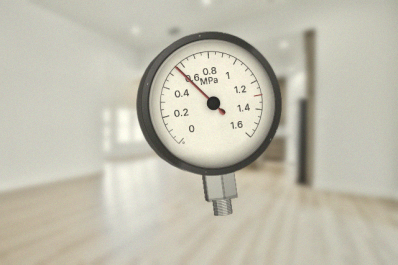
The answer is 0.55 MPa
